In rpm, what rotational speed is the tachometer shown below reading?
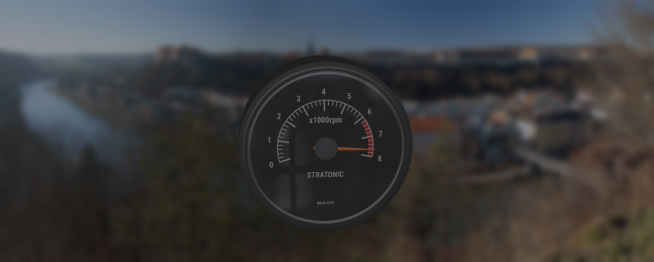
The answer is 7600 rpm
